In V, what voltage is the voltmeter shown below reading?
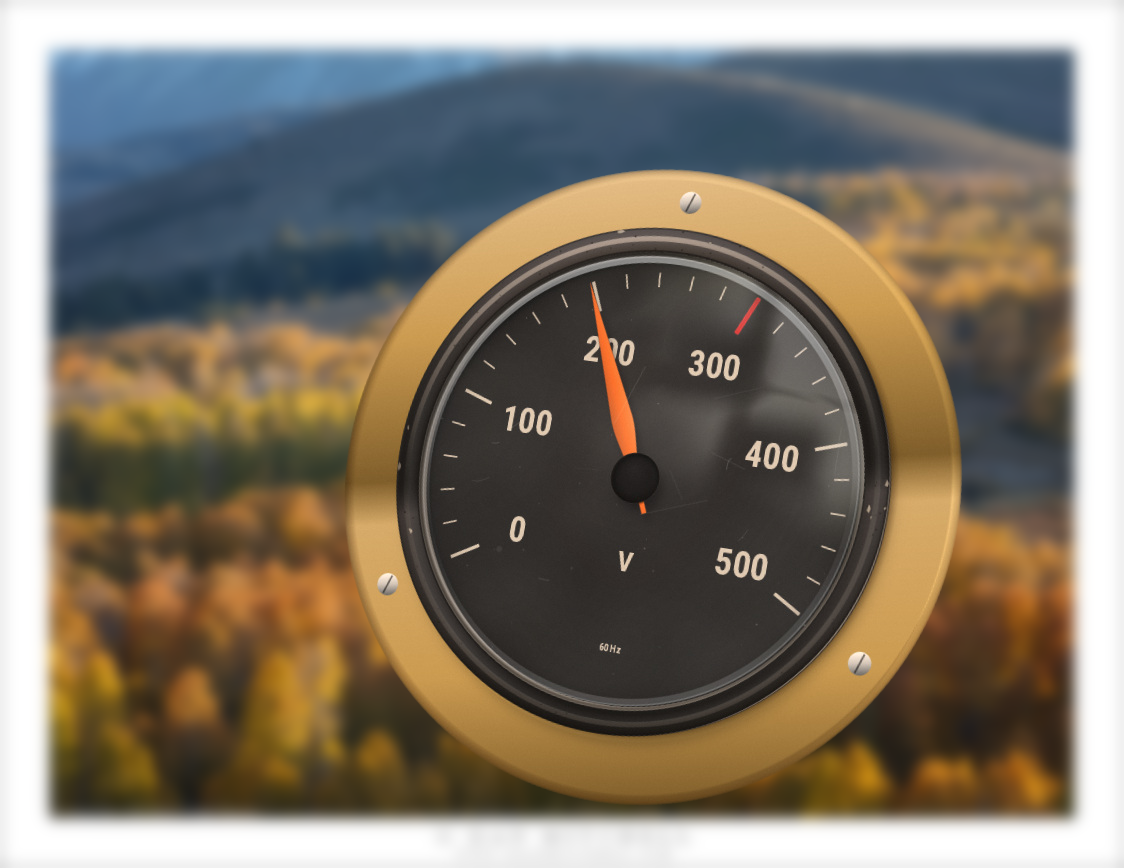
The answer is 200 V
